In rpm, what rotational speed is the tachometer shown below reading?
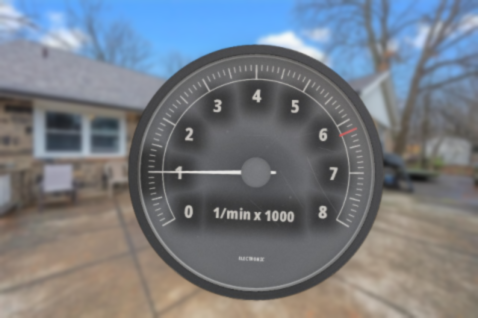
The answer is 1000 rpm
